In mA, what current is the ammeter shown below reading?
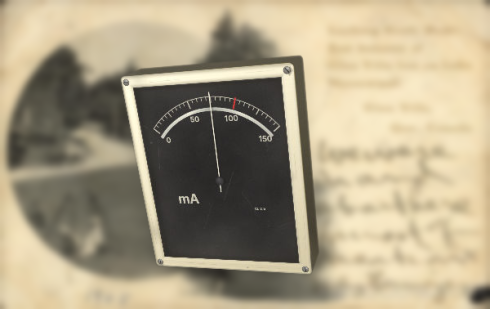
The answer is 75 mA
